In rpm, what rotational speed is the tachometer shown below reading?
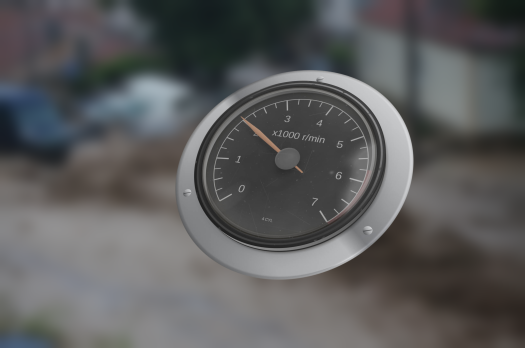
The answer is 2000 rpm
